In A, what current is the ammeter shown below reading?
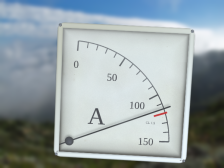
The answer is 115 A
